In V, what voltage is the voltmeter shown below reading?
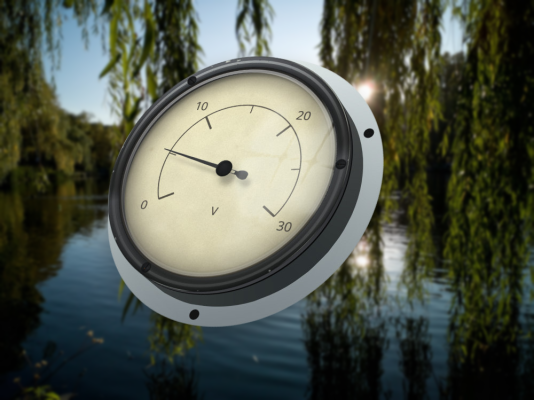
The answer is 5 V
